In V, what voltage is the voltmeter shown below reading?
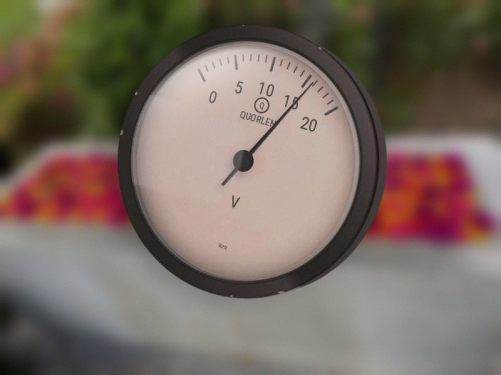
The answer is 16 V
